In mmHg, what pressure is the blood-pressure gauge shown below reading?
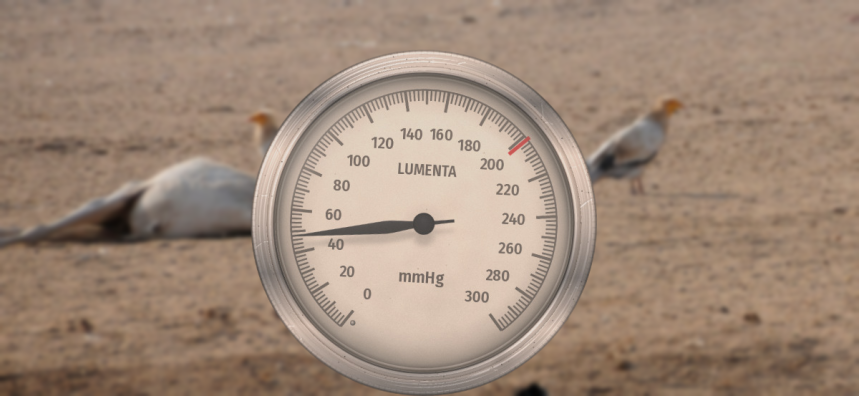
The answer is 48 mmHg
